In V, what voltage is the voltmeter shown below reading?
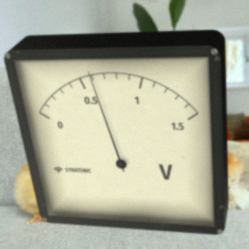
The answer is 0.6 V
